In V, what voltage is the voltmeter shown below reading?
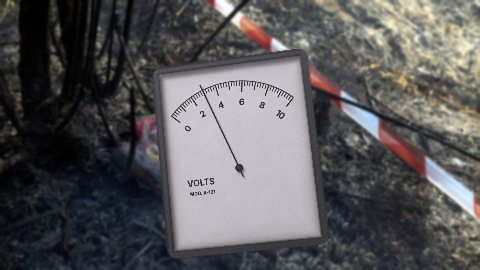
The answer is 3 V
